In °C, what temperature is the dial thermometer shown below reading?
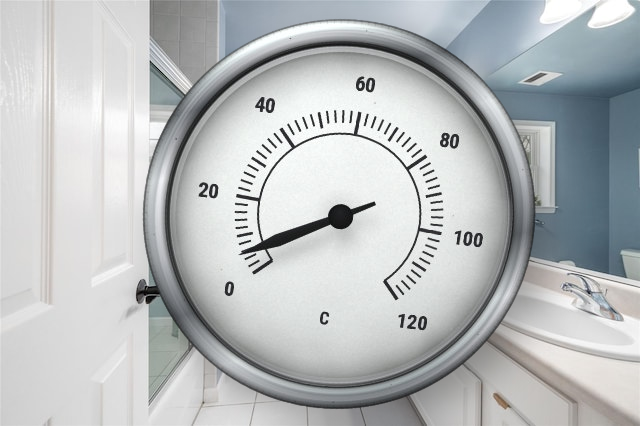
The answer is 6 °C
